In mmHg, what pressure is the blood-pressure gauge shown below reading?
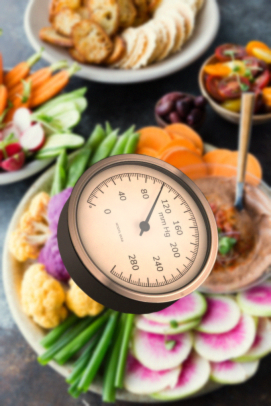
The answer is 100 mmHg
